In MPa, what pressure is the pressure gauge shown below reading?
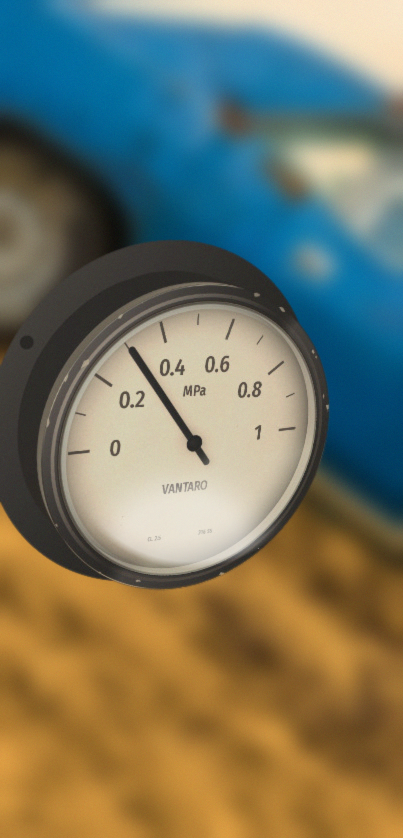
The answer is 0.3 MPa
